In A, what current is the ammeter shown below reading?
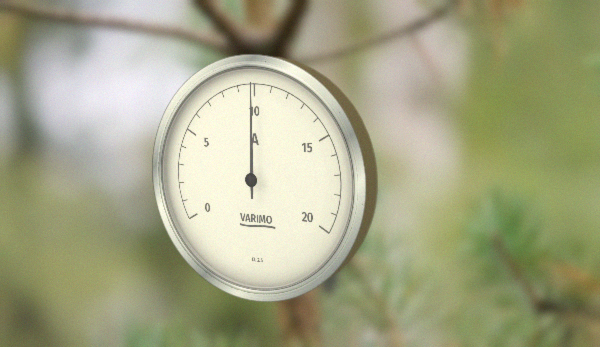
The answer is 10 A
